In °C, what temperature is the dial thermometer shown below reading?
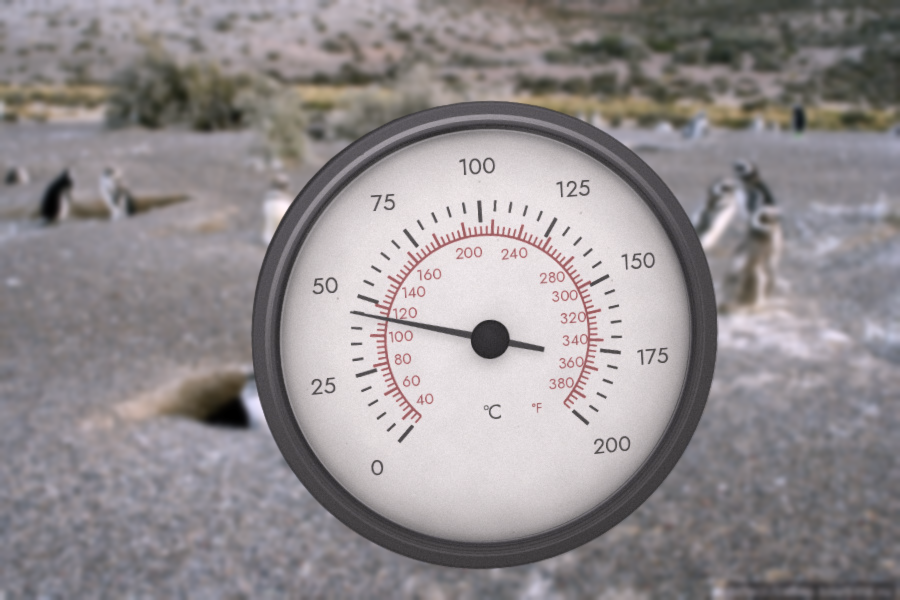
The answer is 45 °C
